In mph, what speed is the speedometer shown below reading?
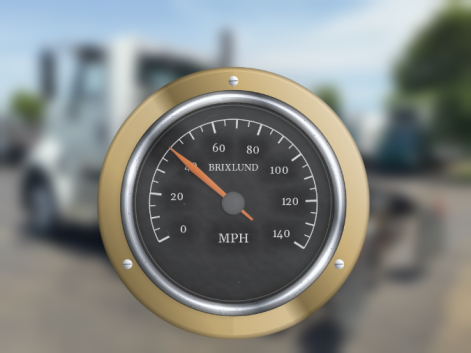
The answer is 40 mph
